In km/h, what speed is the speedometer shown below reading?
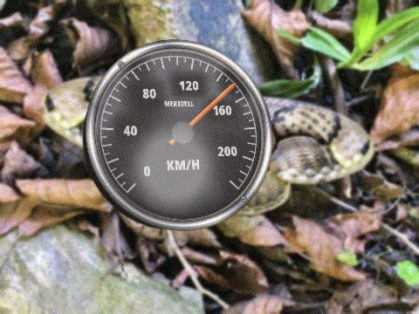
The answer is 150 km/h
